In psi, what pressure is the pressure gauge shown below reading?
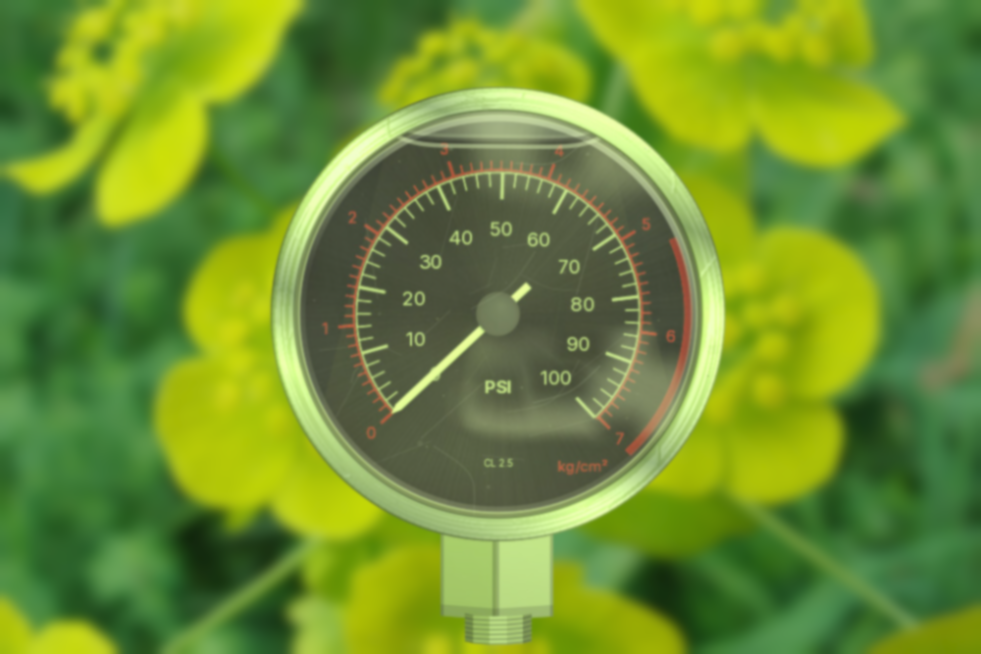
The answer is 0 psi
